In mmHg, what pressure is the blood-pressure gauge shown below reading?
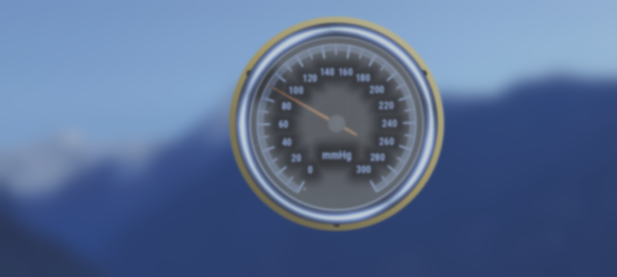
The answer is 90 mmHg
